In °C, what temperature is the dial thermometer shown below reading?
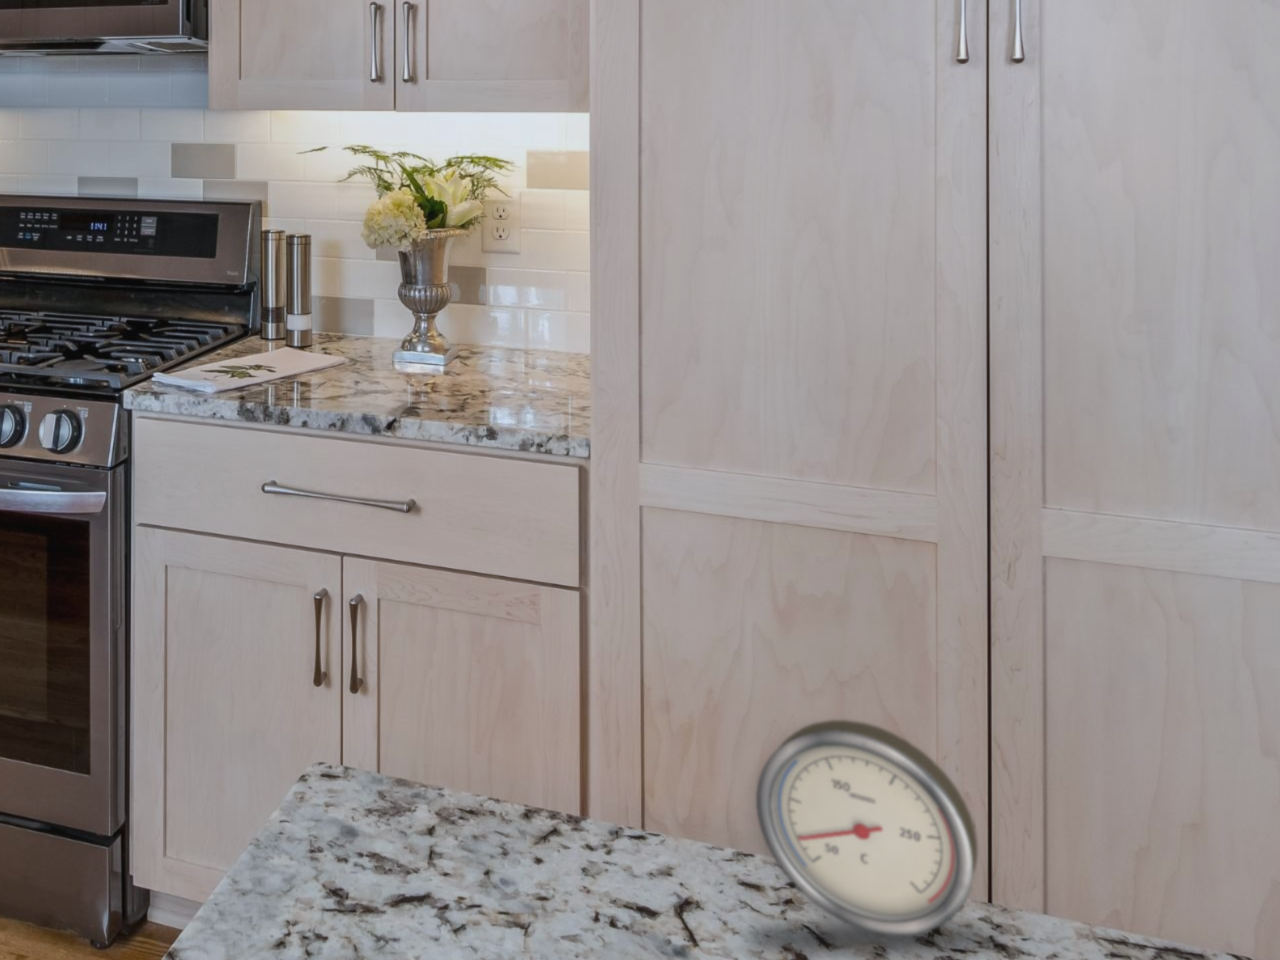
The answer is 70 °C
